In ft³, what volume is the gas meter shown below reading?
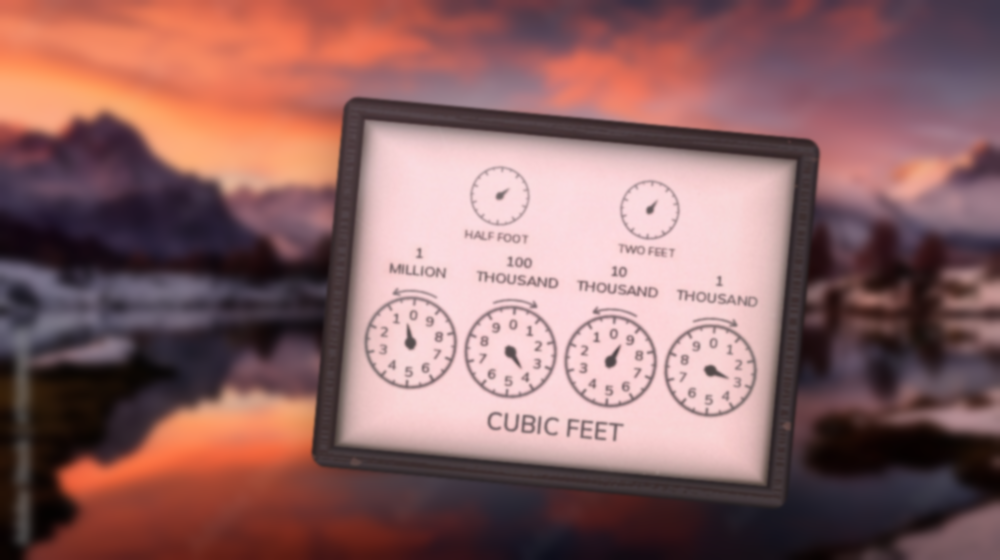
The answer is 39300 ft³
